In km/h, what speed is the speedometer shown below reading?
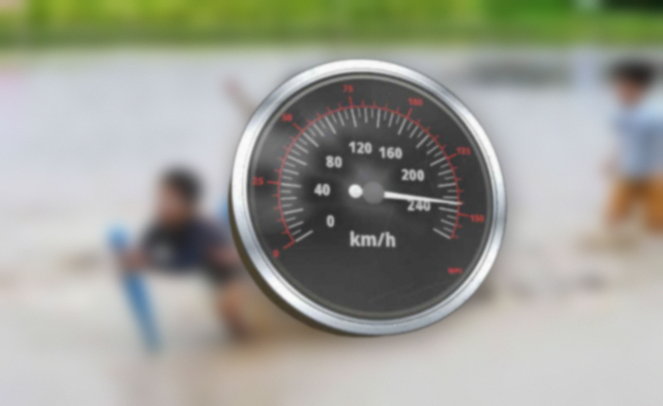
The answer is 235 km/h
